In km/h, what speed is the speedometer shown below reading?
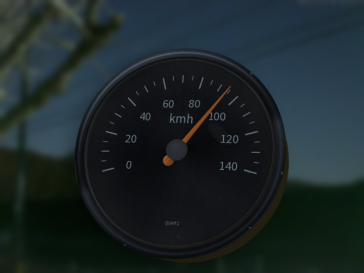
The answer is 95 km/h
